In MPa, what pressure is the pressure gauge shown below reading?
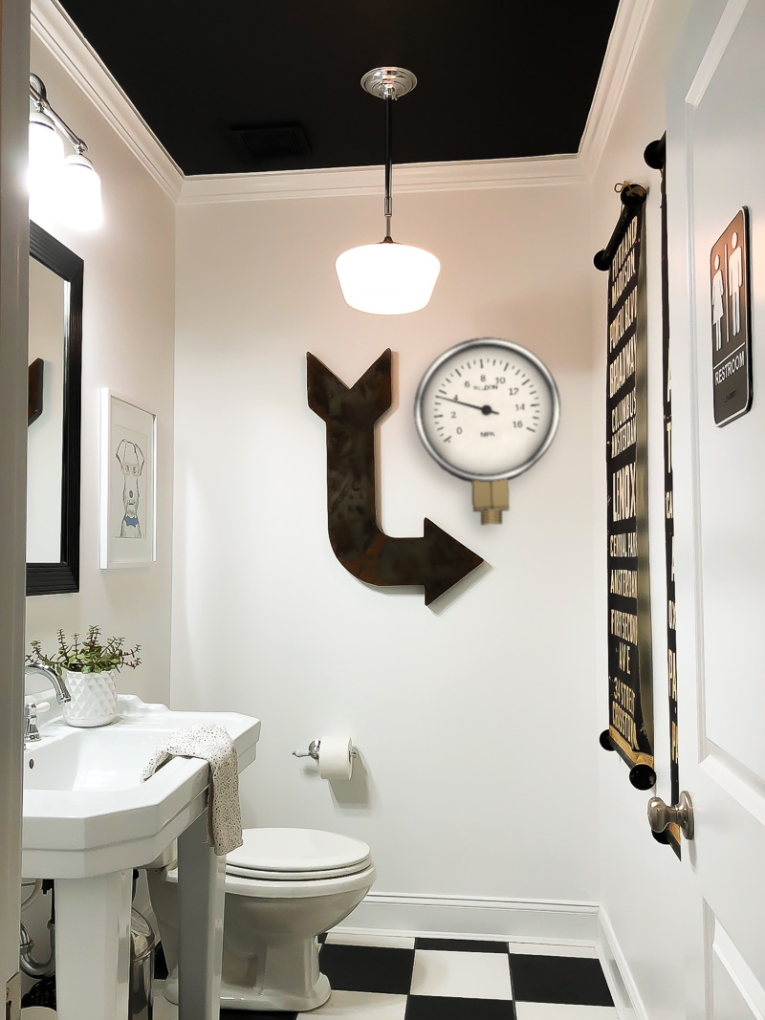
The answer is 3.5 MPa
